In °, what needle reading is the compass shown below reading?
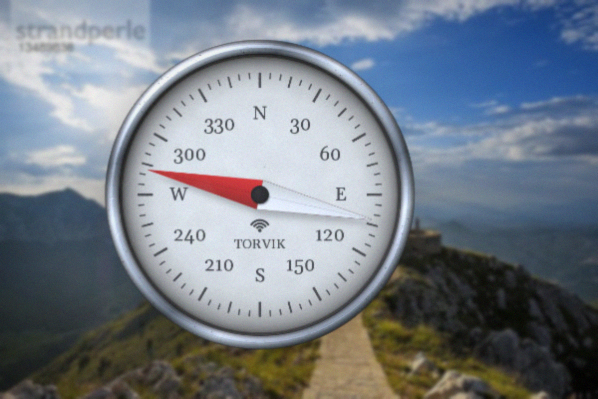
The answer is 282.5 °
